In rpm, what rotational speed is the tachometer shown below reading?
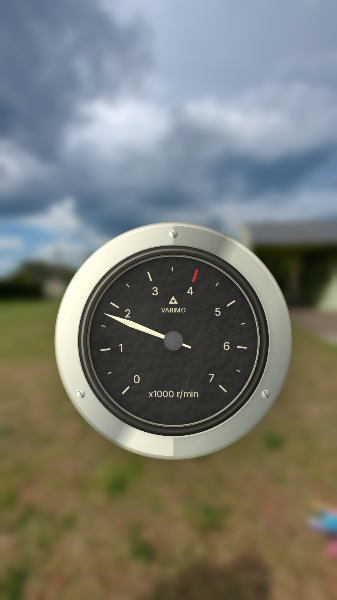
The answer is 1750 rpm
